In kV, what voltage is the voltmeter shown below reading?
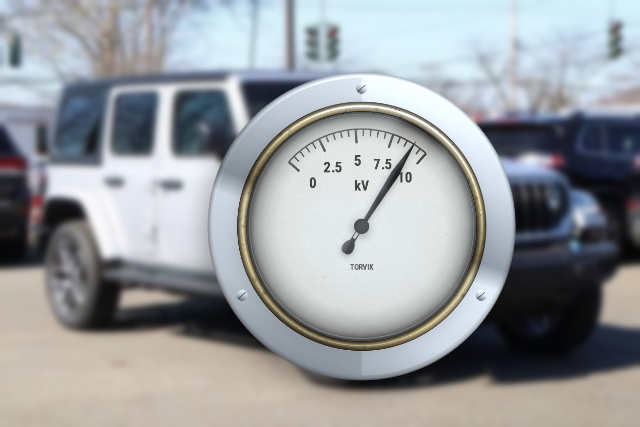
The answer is 9 kV
